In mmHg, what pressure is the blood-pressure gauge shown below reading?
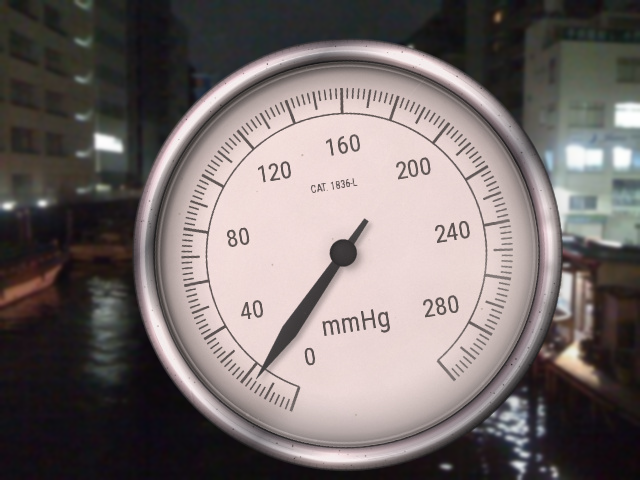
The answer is 16 mmHg
